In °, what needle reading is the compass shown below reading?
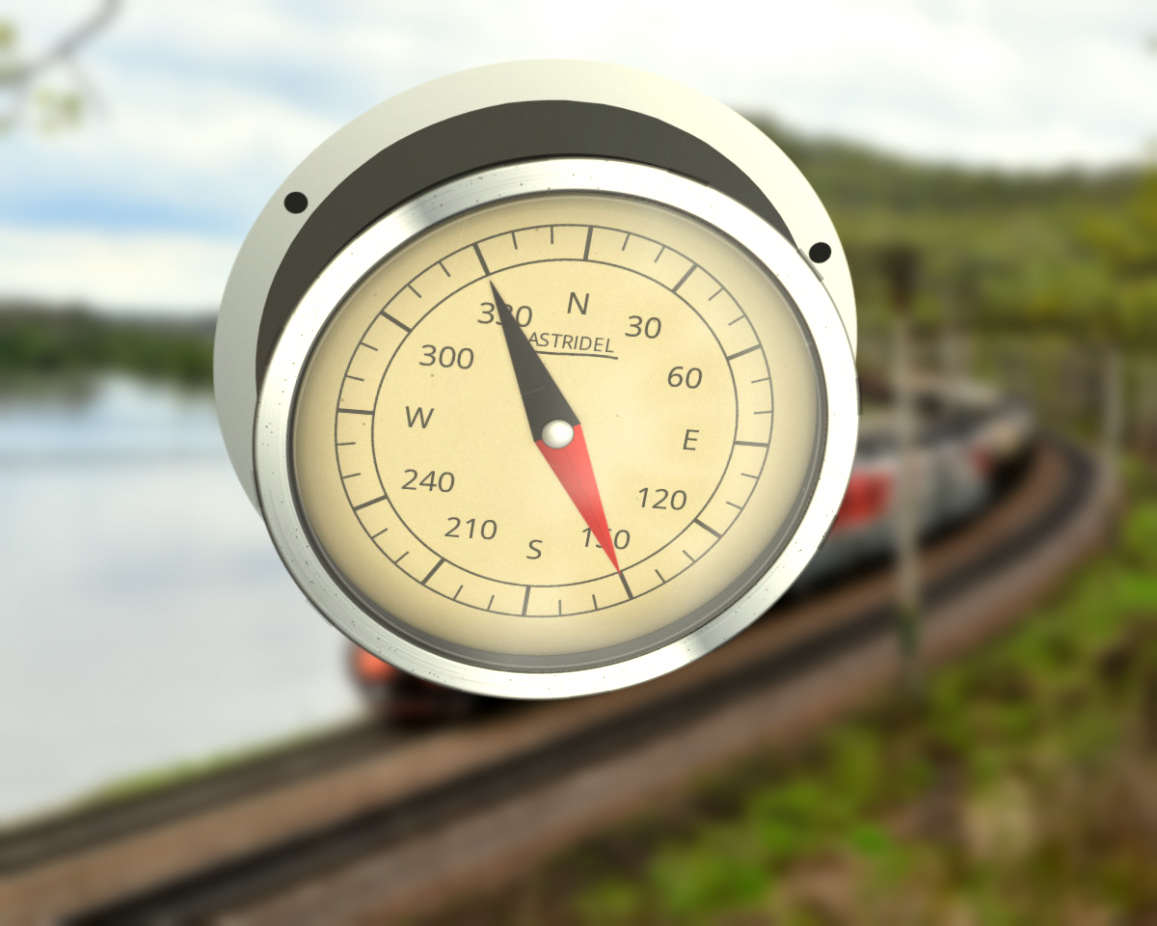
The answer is 150 °
